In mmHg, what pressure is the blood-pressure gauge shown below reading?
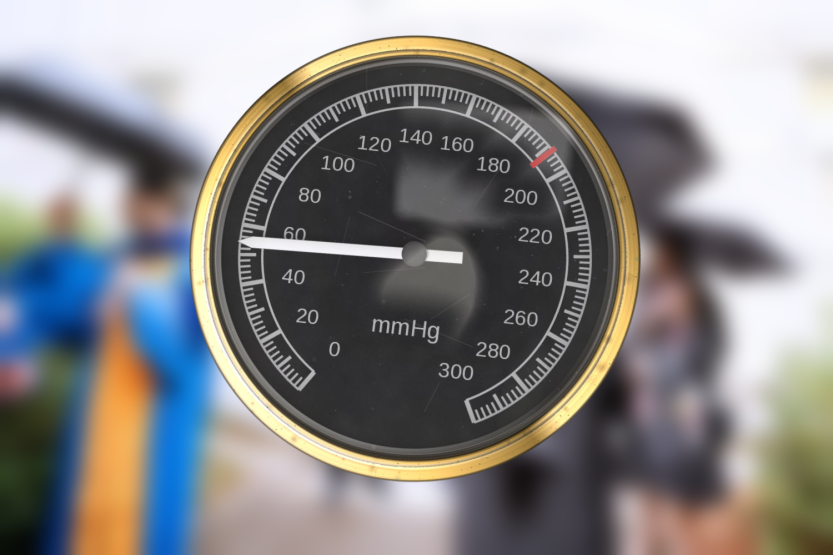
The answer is 54 mmHg
